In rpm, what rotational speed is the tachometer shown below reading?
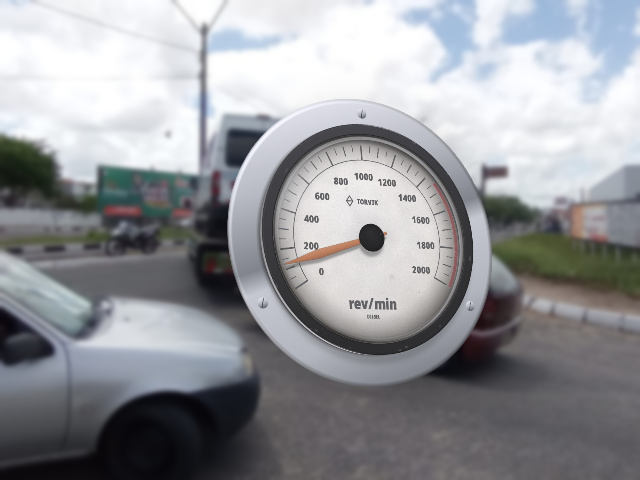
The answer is 125 rpm
